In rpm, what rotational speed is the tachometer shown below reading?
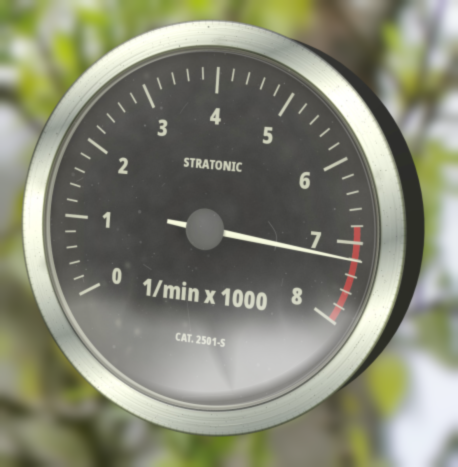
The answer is 7200 rpm
